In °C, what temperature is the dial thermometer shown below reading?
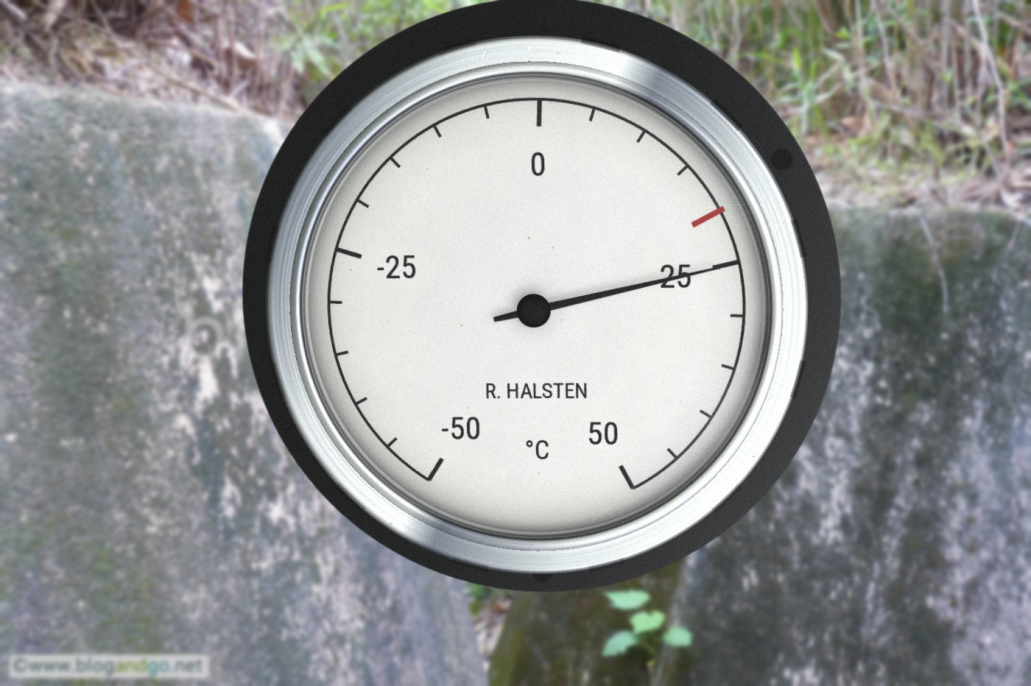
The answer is 25 °C
